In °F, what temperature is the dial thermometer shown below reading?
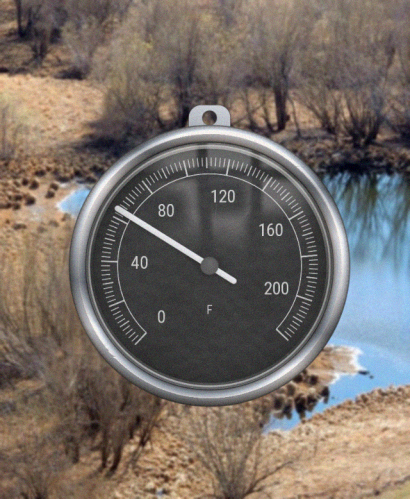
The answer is 64 °F
